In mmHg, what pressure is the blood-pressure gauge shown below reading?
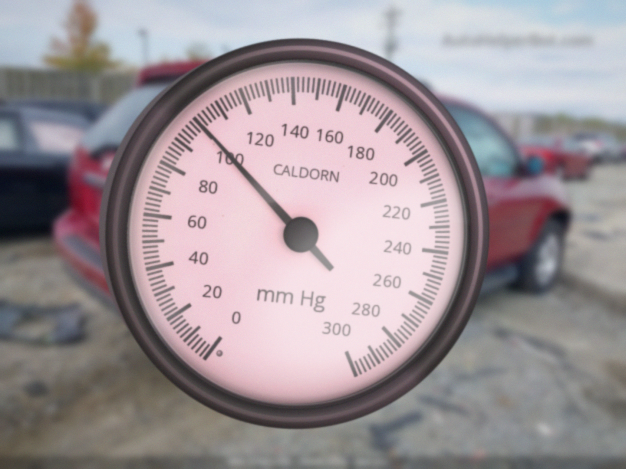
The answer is 100 mmHg
